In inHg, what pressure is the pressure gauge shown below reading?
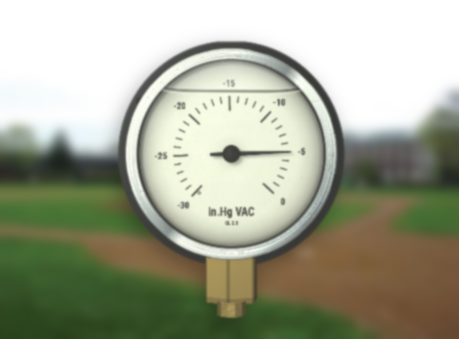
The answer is -5 inHg
